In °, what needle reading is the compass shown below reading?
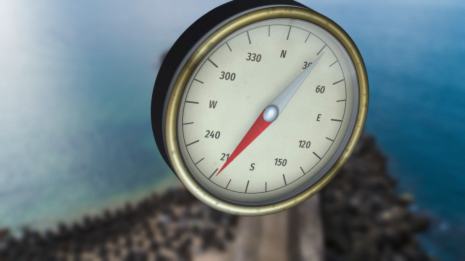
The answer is 210 °
